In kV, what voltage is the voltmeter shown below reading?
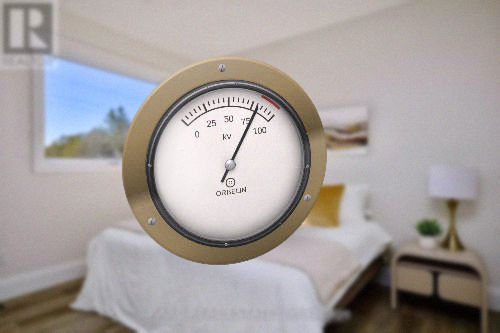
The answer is 80 kV
